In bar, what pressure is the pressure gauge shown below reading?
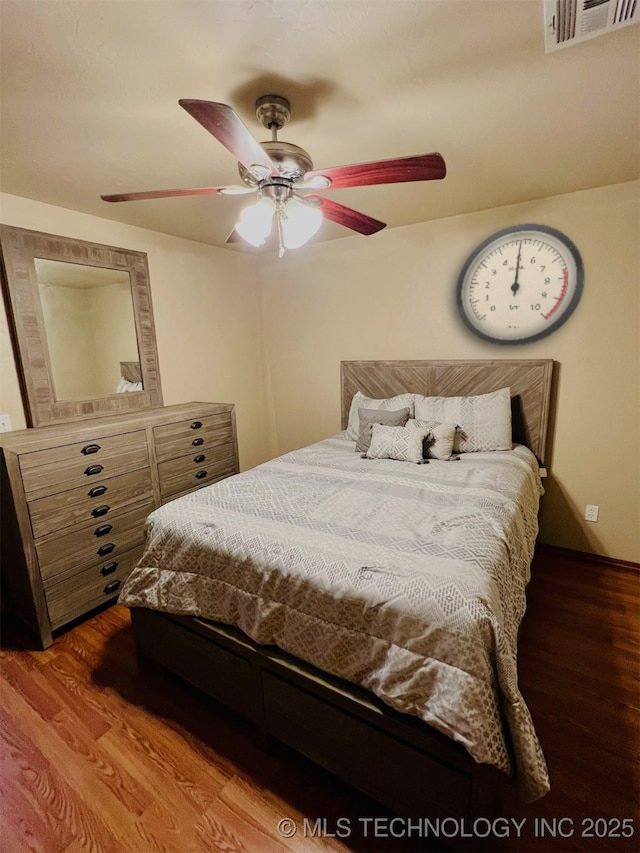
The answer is 5 bar
